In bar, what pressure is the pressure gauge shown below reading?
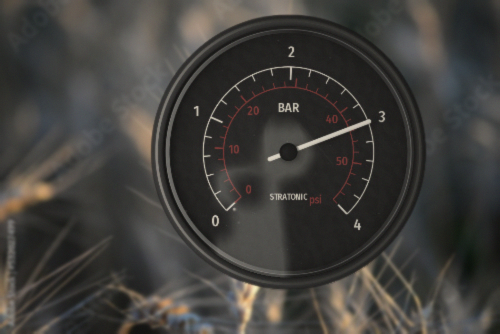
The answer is 3 bar
